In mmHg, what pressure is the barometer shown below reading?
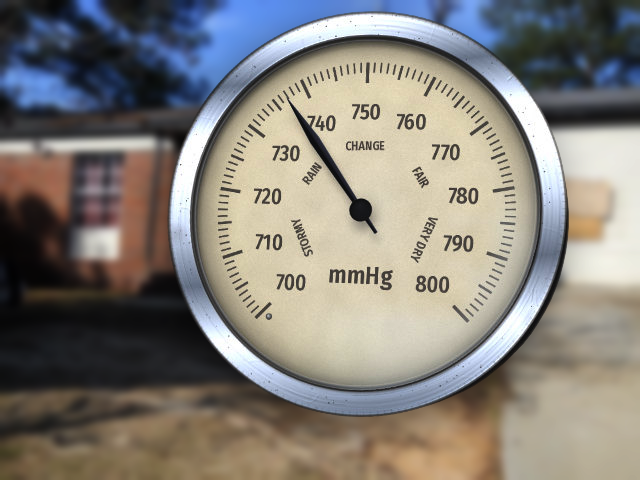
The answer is 737 mmHg
